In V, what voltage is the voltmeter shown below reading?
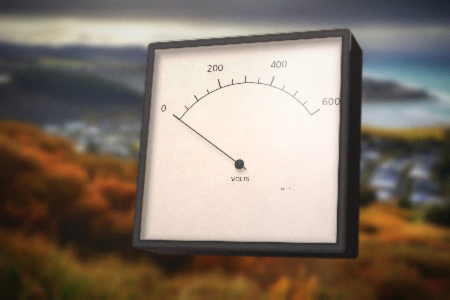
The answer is 0 V
